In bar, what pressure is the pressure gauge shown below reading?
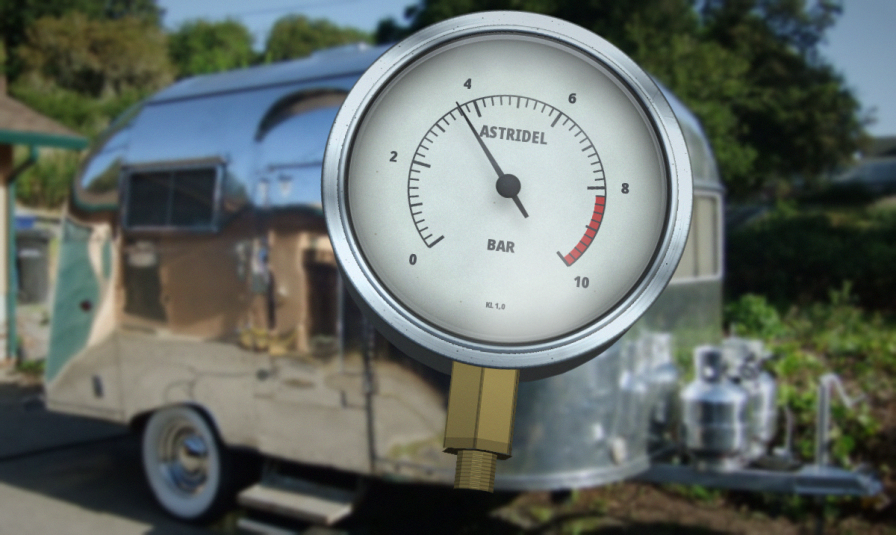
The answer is 3.6 bar
